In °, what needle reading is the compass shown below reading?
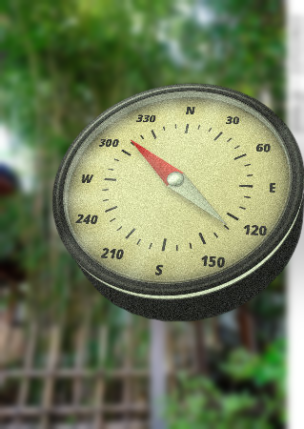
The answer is 310 °
